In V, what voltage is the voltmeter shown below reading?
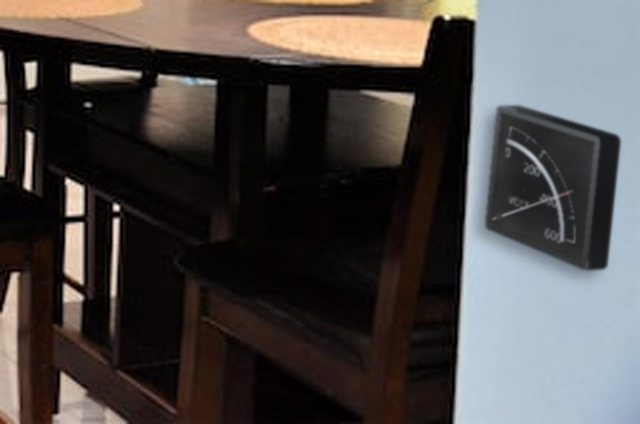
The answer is 400 V
